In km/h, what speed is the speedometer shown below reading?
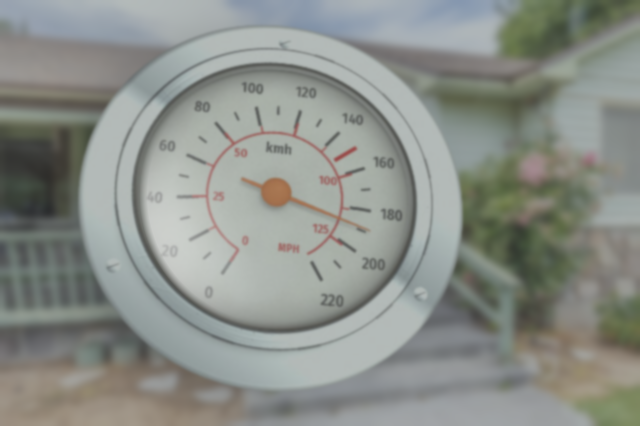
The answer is 190 km/h
